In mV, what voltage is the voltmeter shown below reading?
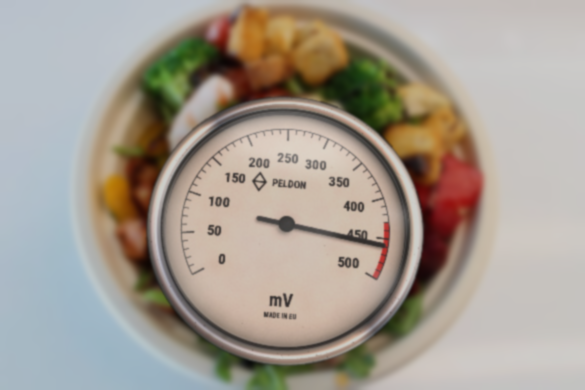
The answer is 460 mV
